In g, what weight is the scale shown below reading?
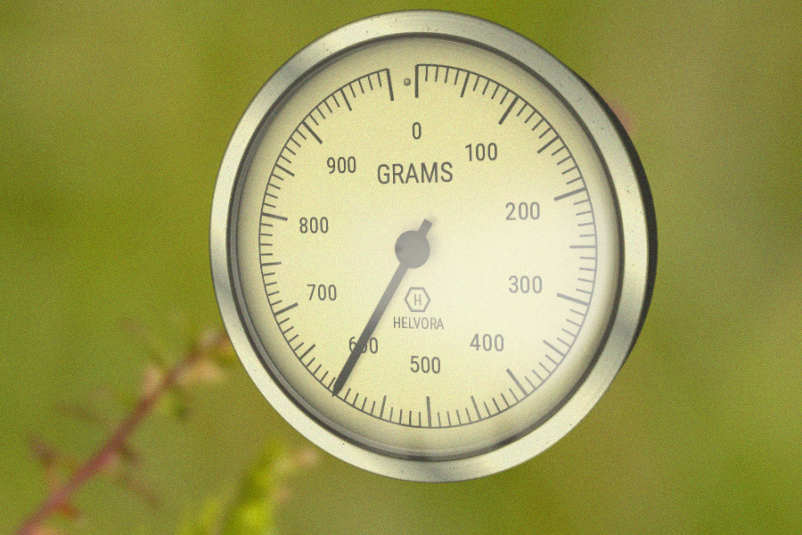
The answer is 600 g
